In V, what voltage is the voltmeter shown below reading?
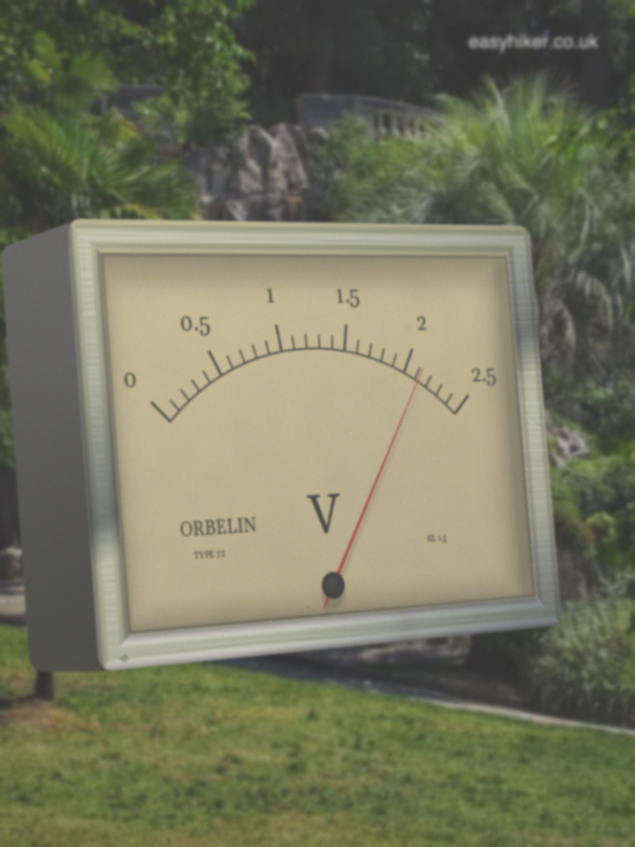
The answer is 2.1 V
